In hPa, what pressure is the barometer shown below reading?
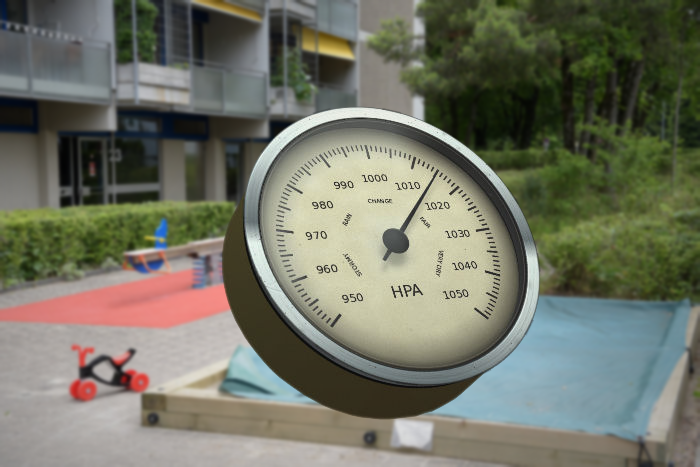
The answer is 1015 hPa
